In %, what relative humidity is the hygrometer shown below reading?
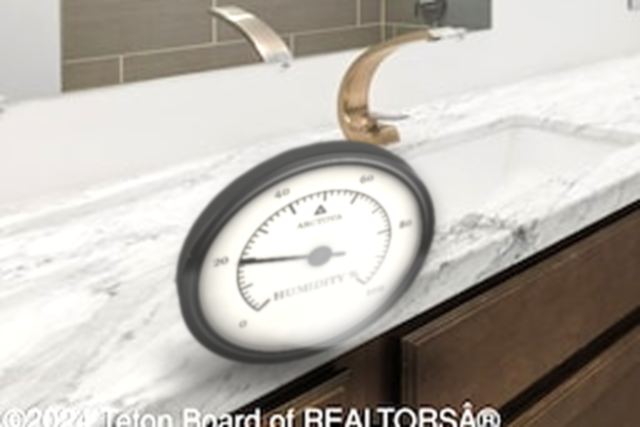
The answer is 20 %
